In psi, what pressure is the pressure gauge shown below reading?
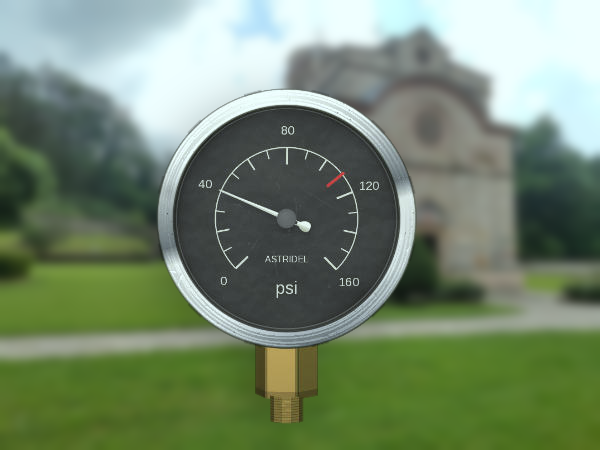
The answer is 40 psi
